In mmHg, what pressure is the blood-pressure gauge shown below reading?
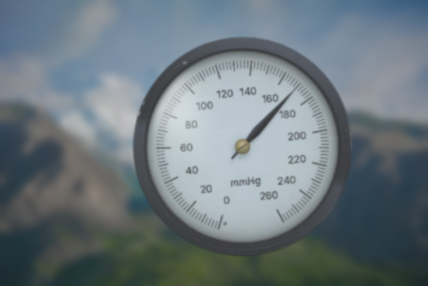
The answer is 170 mmHg
